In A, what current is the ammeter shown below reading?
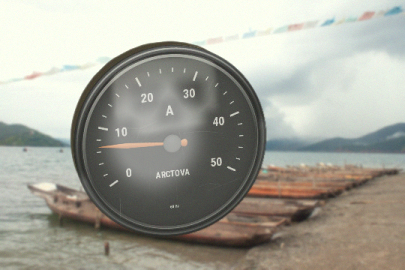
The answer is 7 A
